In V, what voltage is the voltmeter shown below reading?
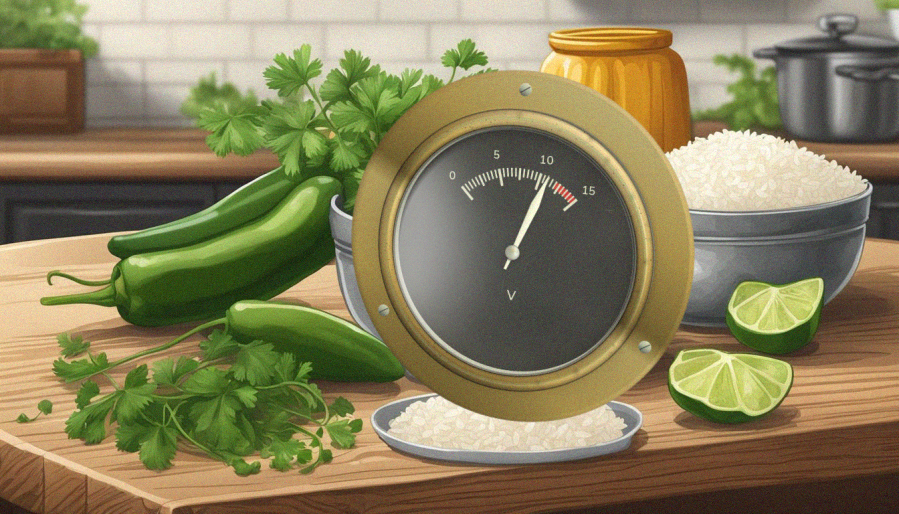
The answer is 11 V
